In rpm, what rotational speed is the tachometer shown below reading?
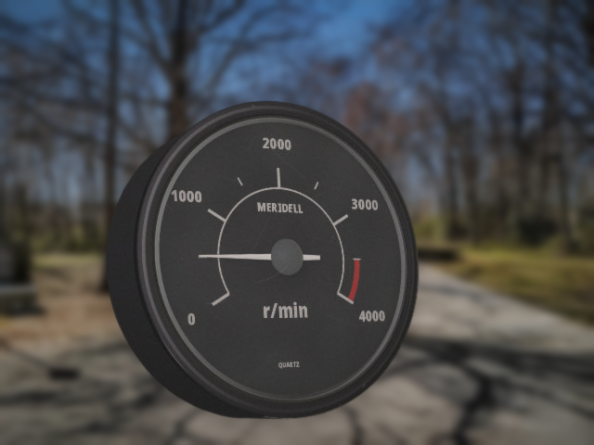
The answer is 500 rpm
